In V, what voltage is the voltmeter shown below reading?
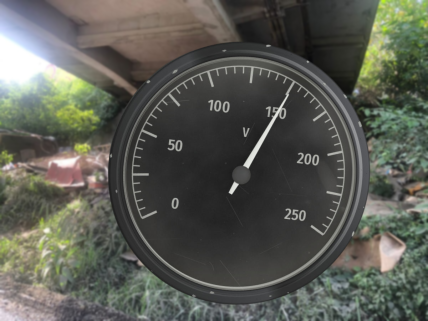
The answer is 150 V
